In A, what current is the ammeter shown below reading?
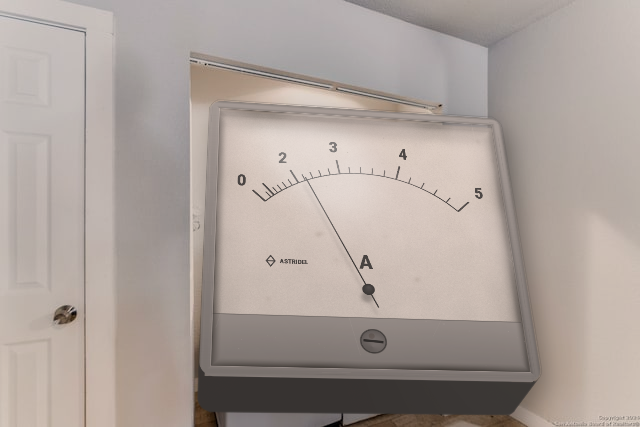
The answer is 2.2 A
